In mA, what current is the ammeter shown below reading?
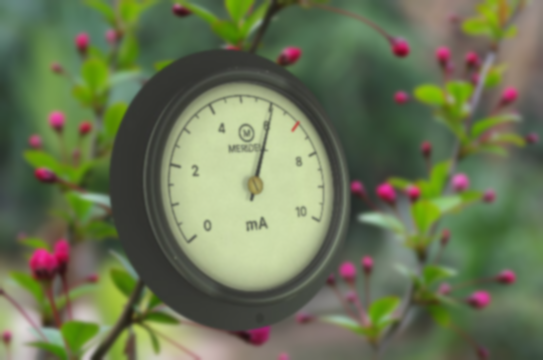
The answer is 6 mA
